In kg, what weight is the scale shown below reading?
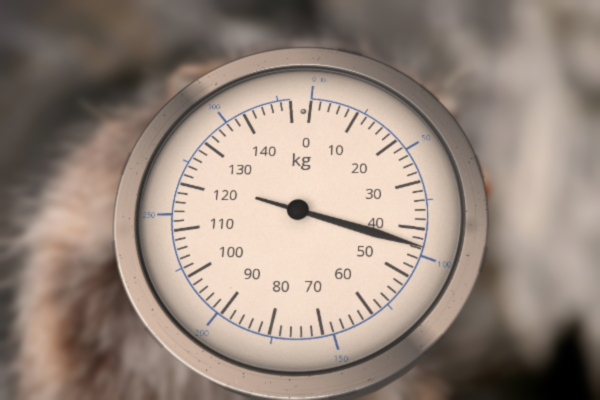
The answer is 44 kg
